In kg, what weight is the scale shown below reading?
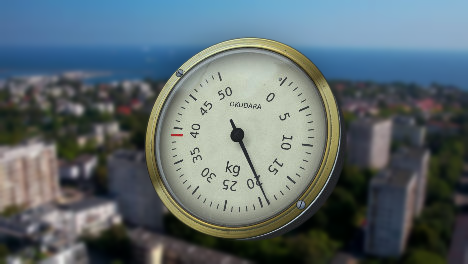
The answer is 19 kg
